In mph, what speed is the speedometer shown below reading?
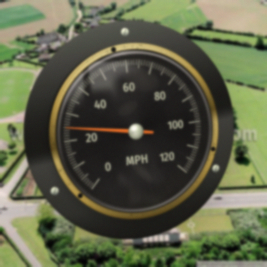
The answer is 25 mph
